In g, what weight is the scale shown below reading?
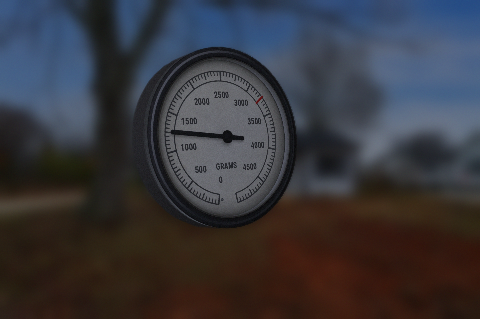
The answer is 1250 g
